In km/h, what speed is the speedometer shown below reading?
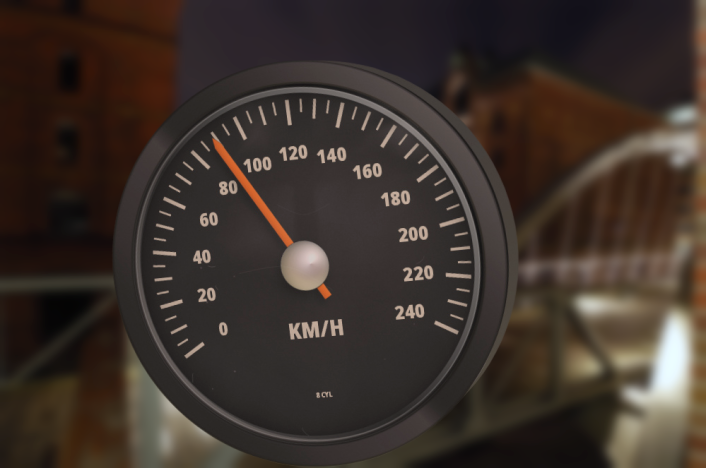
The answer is 90 km/h
